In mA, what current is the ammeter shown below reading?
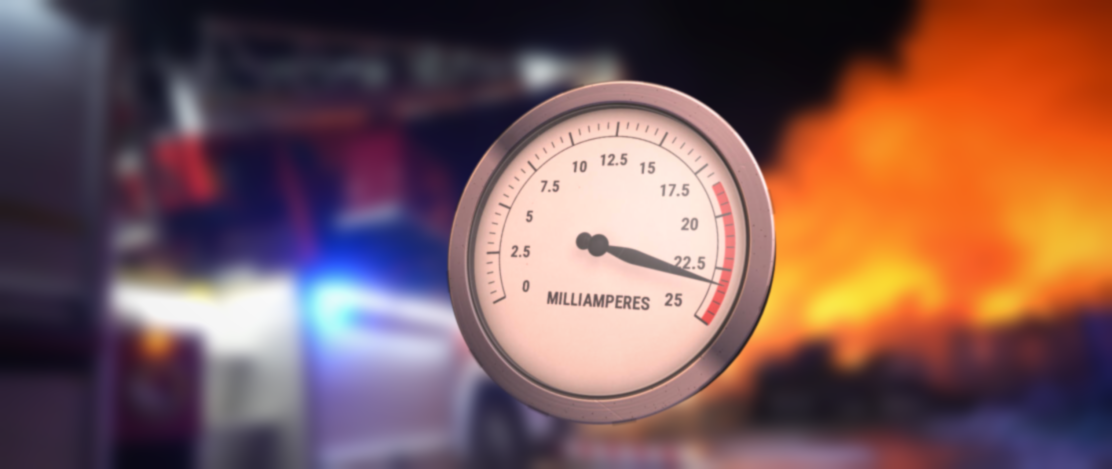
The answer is 23.25 mA
